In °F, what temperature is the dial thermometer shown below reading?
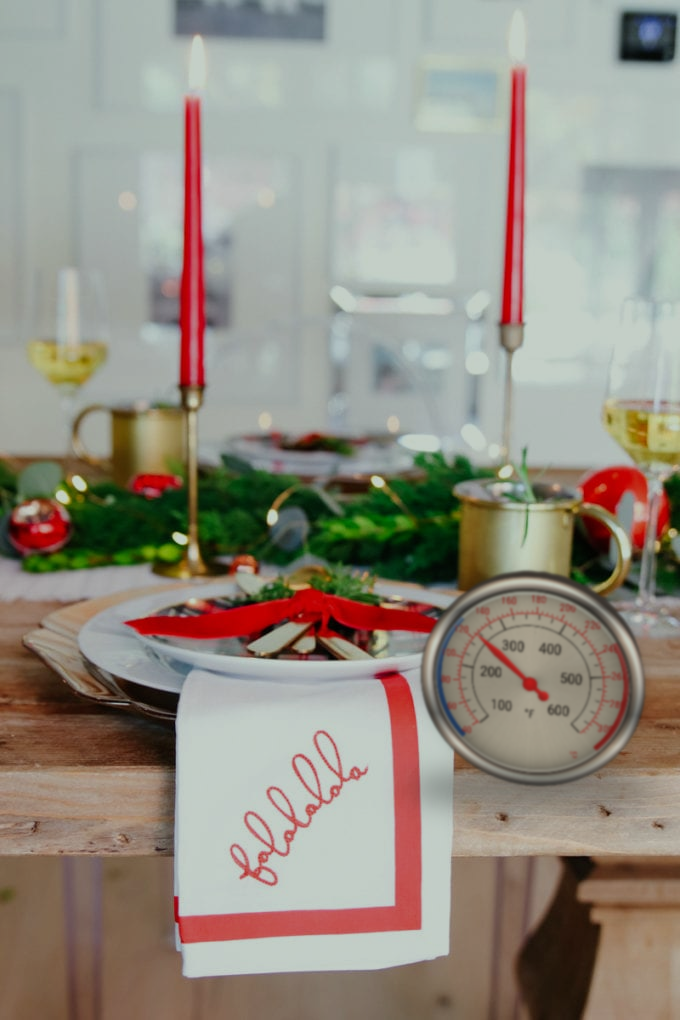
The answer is 260 °F
